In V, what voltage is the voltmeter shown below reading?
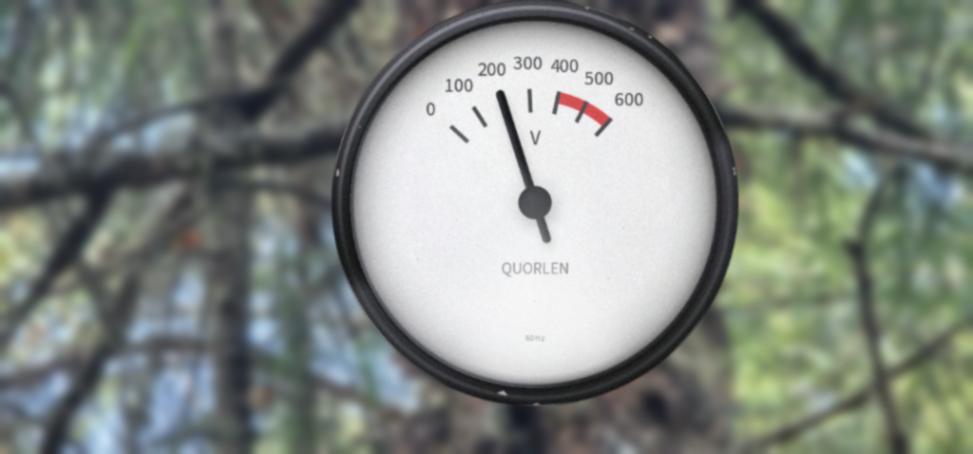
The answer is 200 V
